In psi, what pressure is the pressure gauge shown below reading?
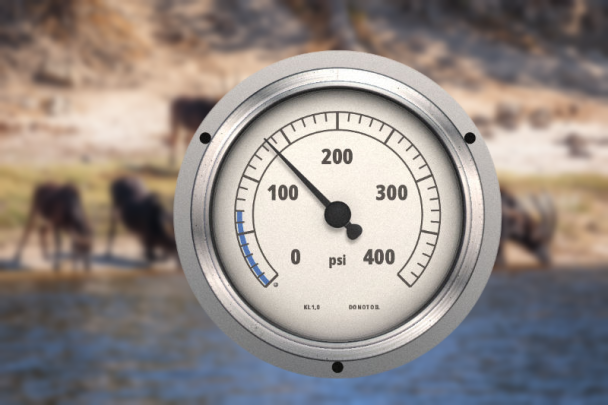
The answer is 135 psi
